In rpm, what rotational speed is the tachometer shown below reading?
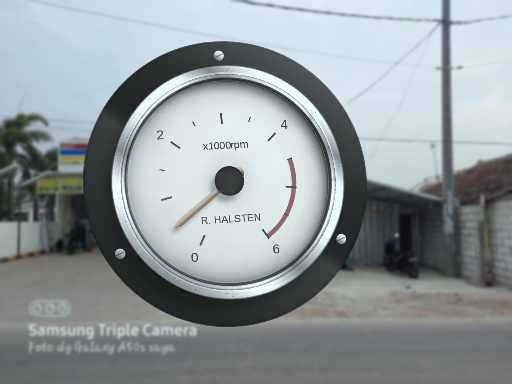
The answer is 500 rpm
